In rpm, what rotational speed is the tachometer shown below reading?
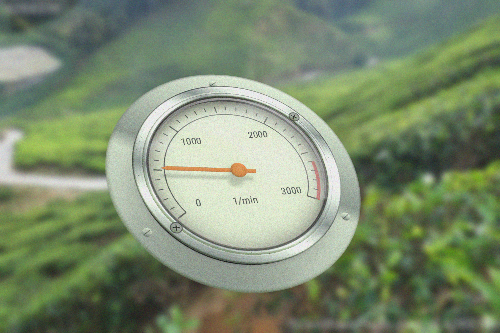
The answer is 500 rpm
